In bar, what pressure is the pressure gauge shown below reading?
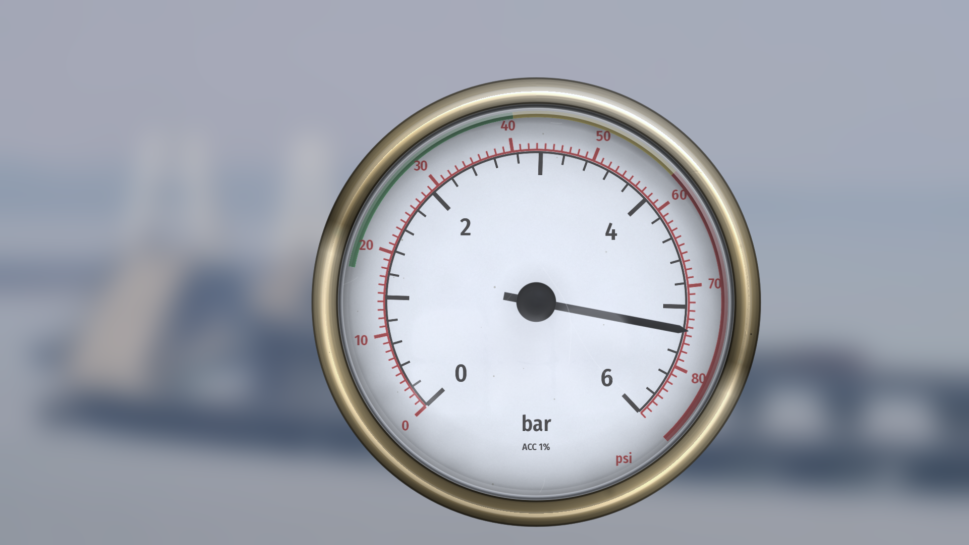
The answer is 5.2 bar
